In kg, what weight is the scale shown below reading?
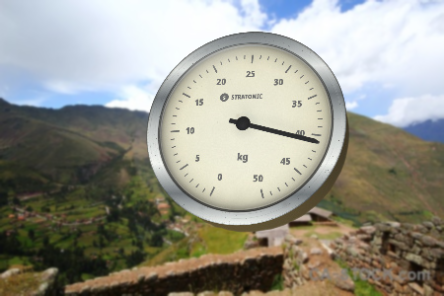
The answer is 41 kg
